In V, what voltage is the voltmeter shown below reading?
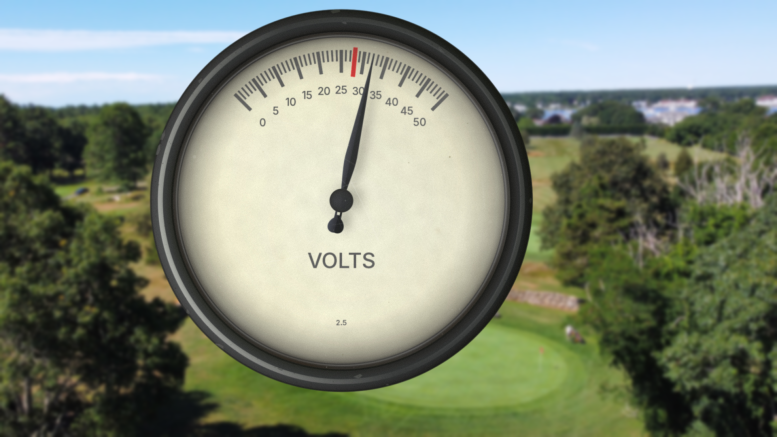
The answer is 32 V
